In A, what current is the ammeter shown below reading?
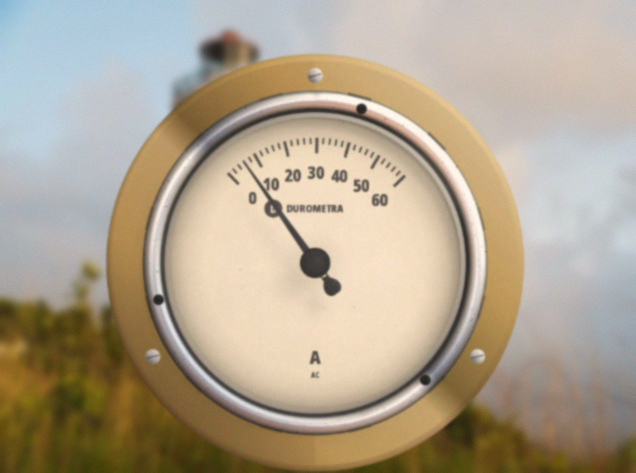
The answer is 6 A
